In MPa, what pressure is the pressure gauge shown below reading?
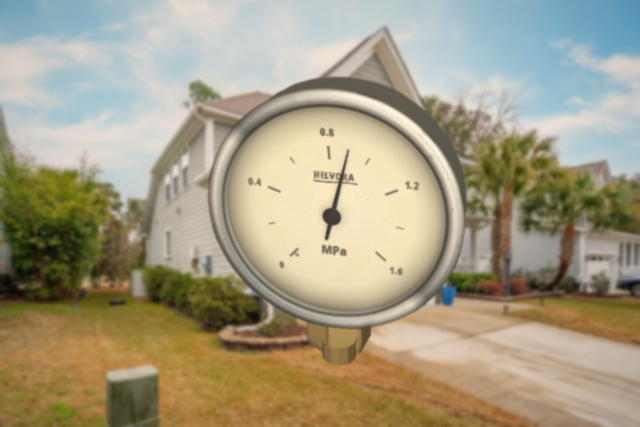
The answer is 0.9 MPa
